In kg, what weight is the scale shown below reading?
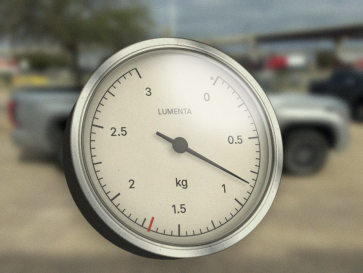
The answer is 0.85 kg
